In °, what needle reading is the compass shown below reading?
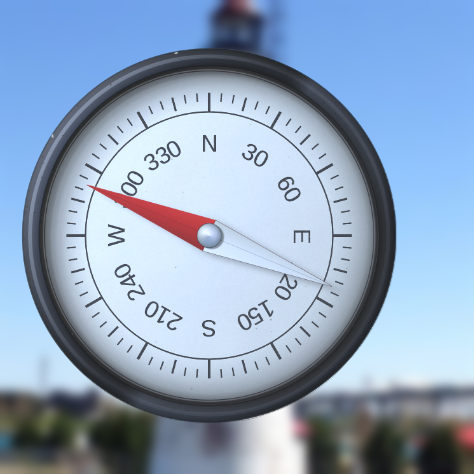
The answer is 292.5 °
